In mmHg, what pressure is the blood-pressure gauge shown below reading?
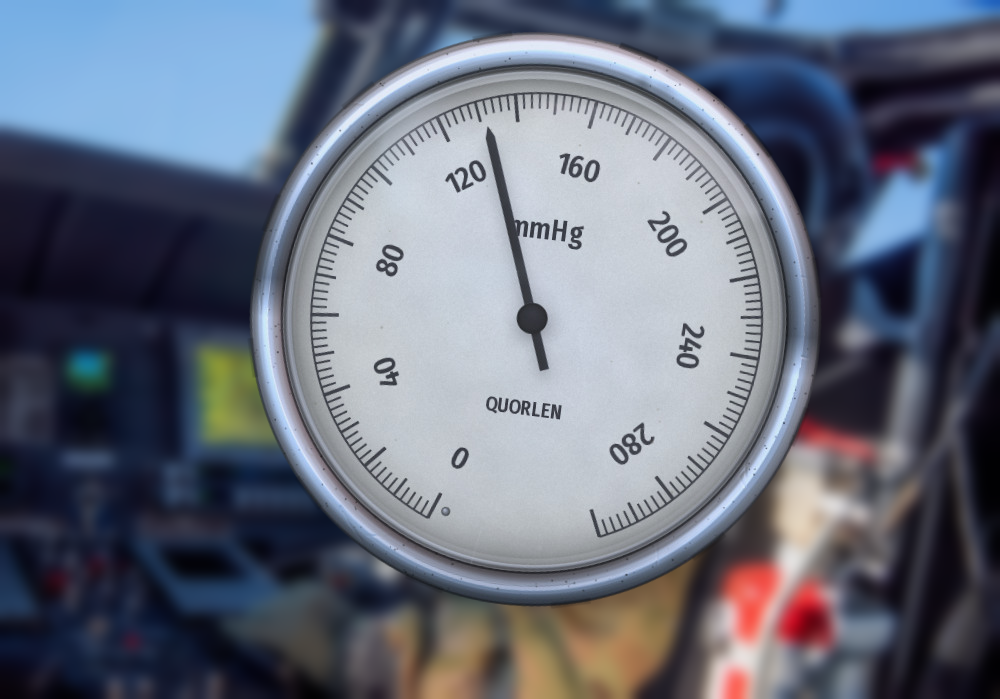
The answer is 132 mmHg
